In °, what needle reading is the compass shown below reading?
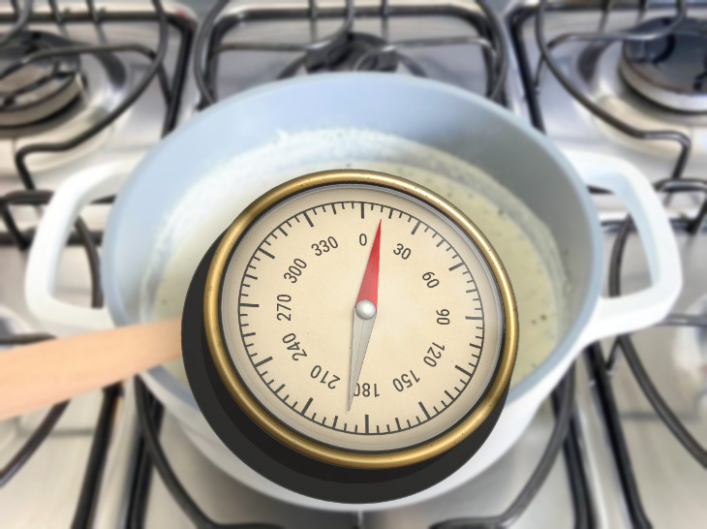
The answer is 10 °
